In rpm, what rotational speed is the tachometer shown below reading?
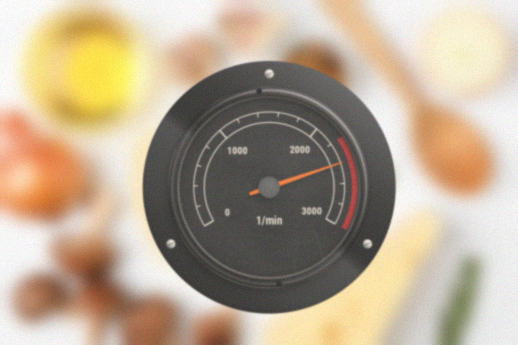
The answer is 2400 rpm
